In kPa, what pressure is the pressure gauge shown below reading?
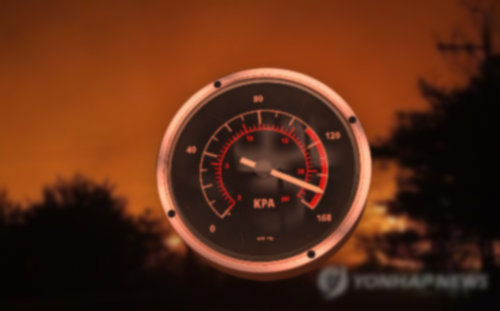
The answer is 150 kPa
